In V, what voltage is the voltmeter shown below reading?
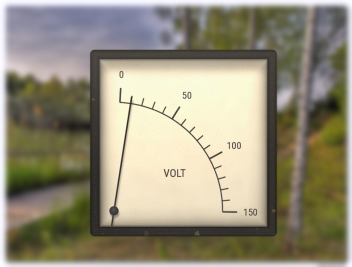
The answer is 10 V
